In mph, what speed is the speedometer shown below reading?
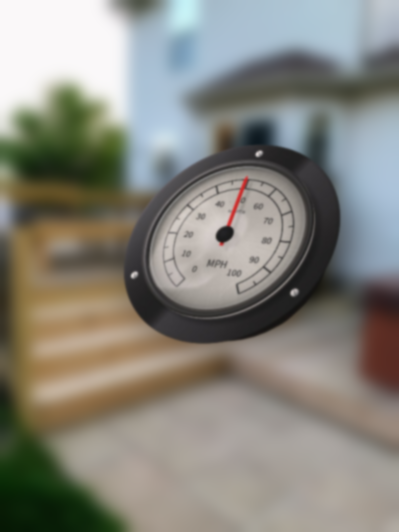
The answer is 50 mph
